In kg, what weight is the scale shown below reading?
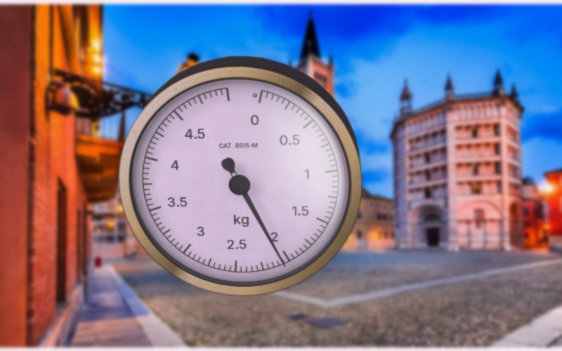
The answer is 2.05 kg
